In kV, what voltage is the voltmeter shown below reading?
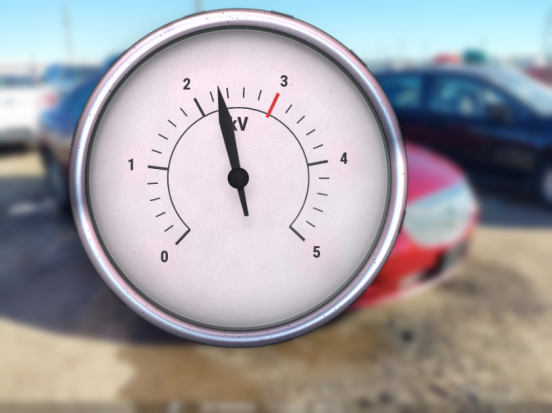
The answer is 2.3 kV
